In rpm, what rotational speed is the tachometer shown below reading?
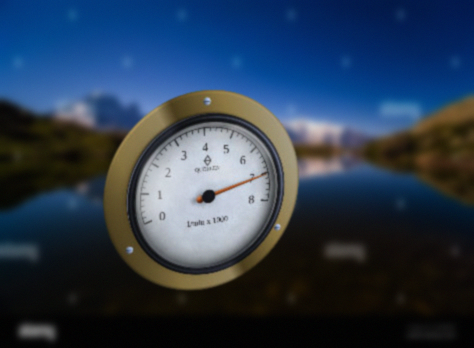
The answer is 7000 rpm
